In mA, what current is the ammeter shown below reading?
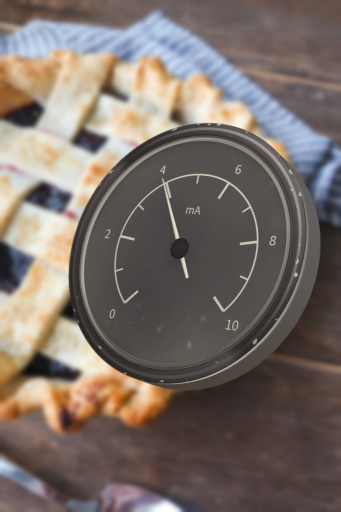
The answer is 4 mA
